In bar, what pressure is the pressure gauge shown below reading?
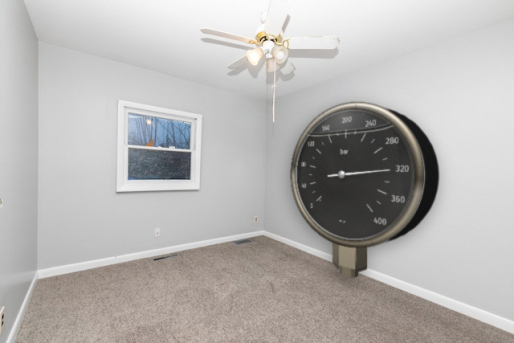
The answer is 320 bar
